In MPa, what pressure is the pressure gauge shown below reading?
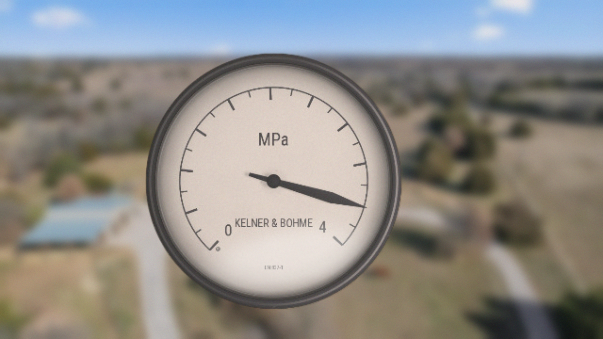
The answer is 3.6 MPa
